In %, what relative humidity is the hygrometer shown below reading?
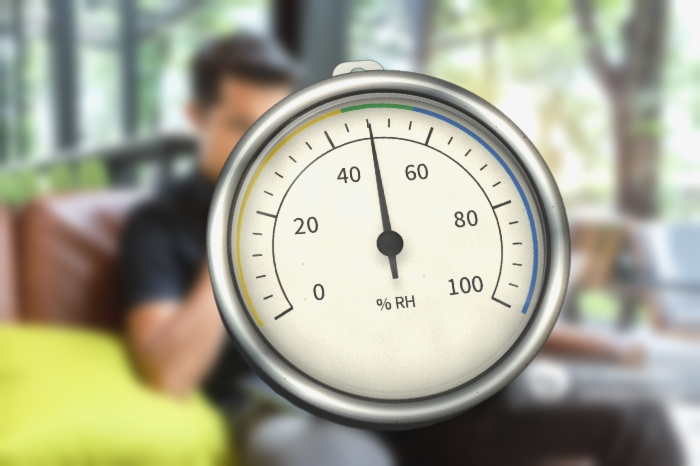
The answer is 48 %
